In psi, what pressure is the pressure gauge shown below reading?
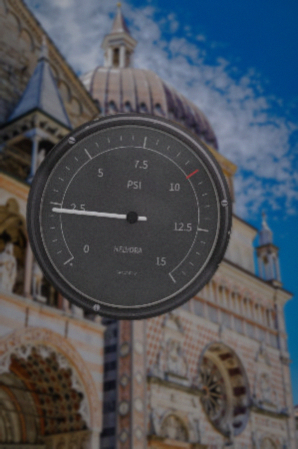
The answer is 2.25 psi
